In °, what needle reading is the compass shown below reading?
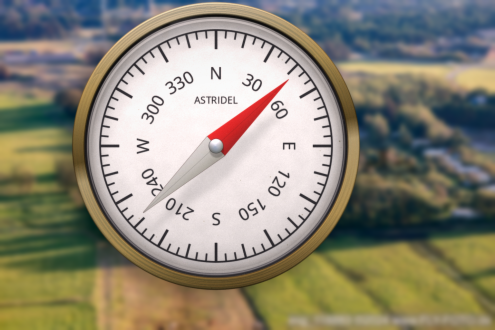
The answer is 47.5 °
